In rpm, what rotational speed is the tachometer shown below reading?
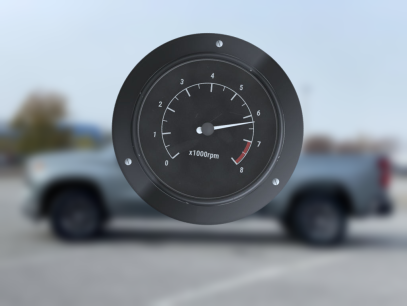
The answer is 6250 rpm
